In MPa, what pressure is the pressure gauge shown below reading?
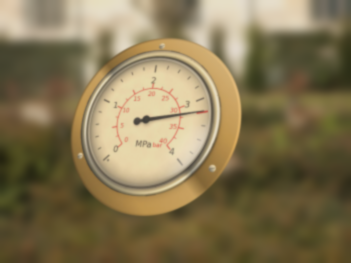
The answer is 3.2 MPa
